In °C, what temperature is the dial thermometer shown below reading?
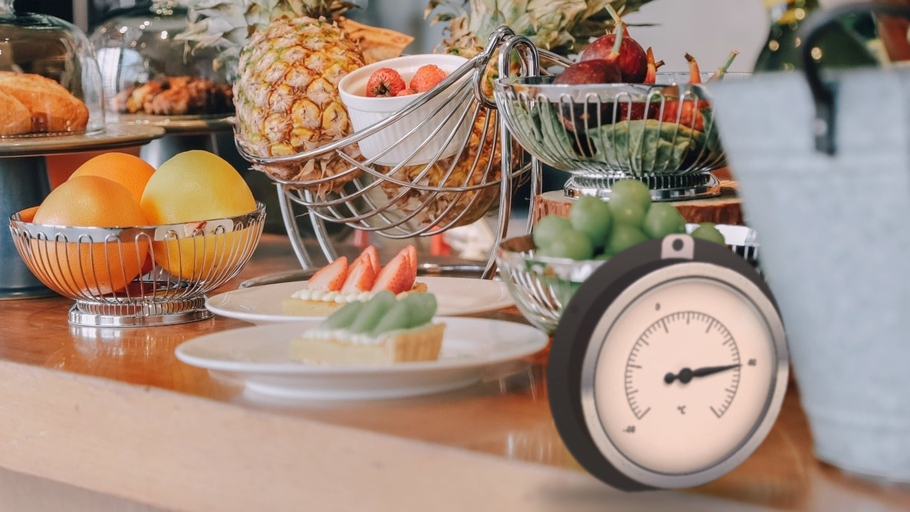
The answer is 40 °C
